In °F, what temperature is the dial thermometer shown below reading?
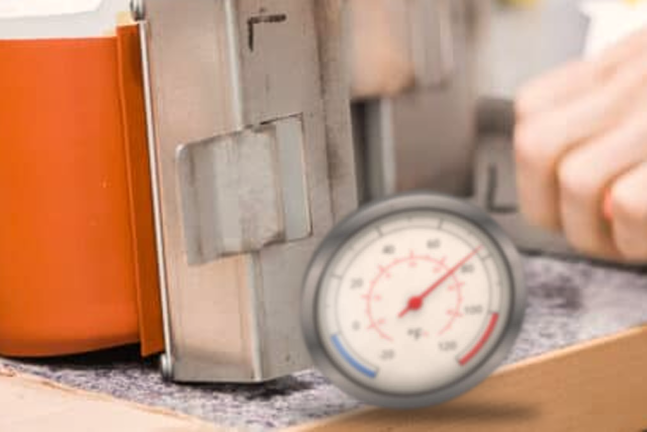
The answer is 75 °F
